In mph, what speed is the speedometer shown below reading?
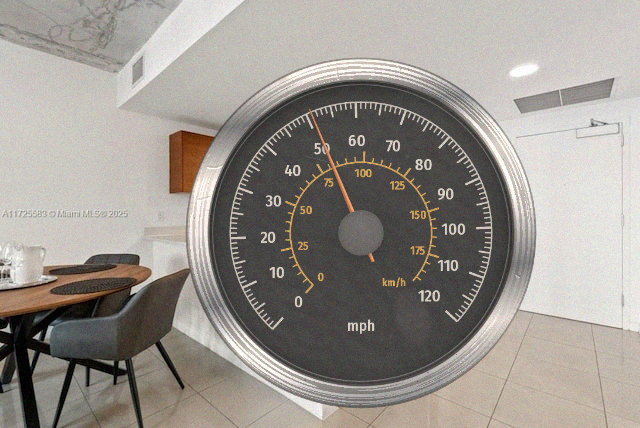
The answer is 51 mph
